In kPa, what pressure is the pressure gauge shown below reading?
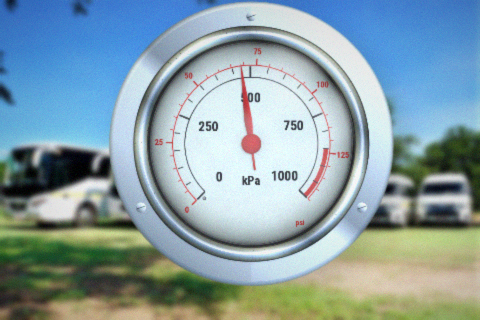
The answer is 475 kPa
